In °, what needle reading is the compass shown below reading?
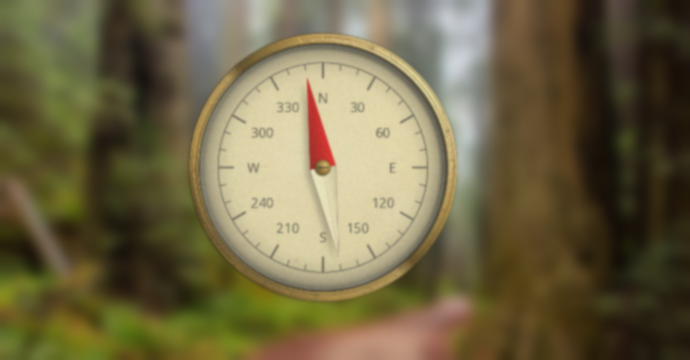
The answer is 350 °
